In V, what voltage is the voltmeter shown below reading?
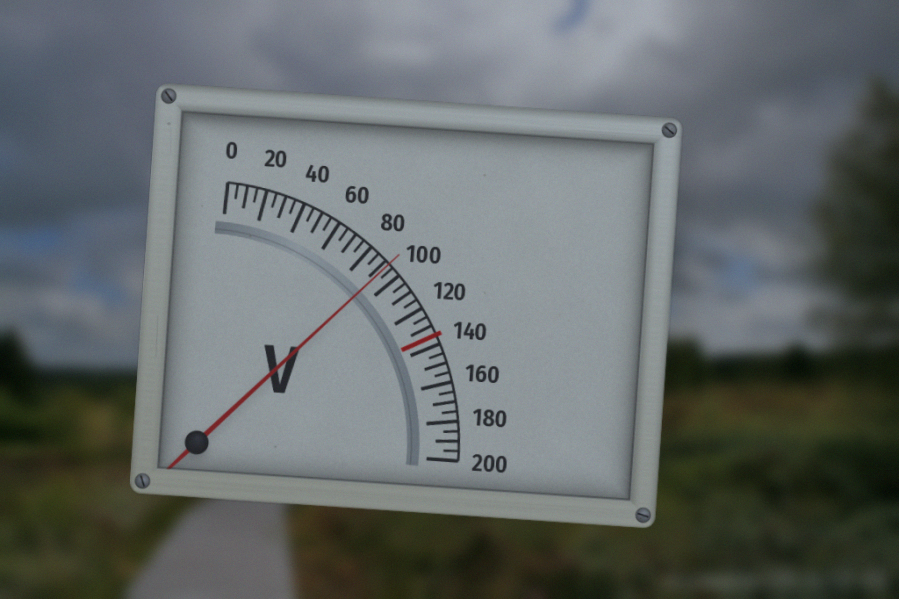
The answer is 92.5 V
